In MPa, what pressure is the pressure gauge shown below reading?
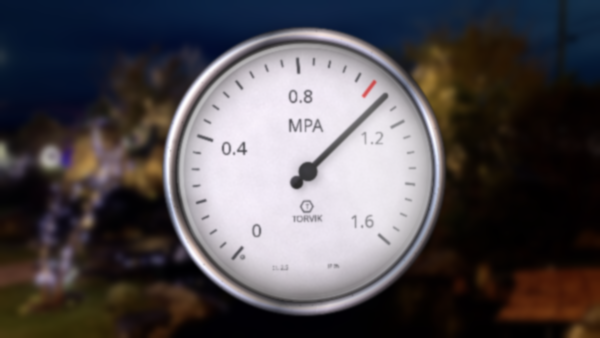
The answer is 1.1 MPa
